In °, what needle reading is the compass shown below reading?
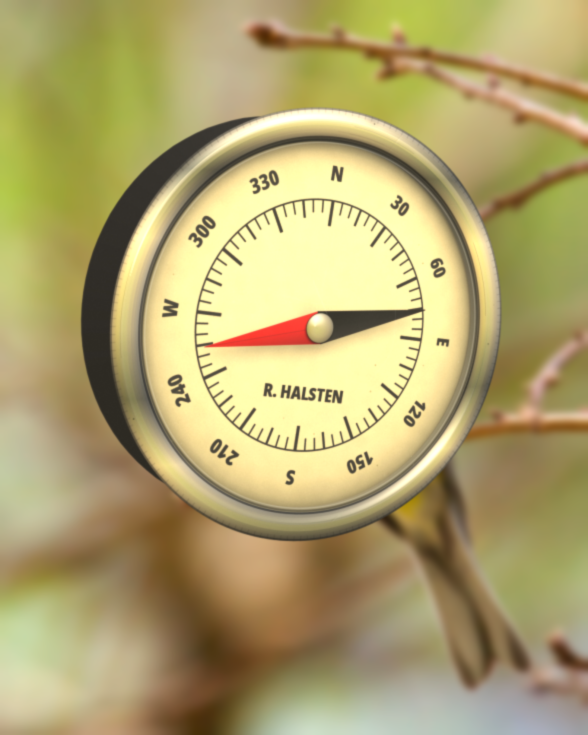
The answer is 255 °
